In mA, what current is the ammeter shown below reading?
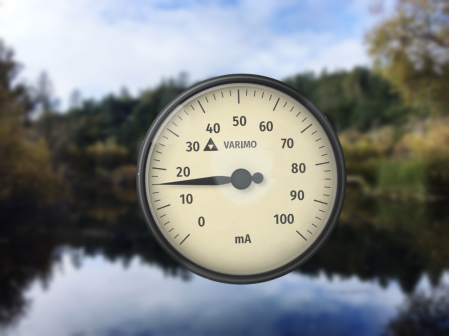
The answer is 16 mA
